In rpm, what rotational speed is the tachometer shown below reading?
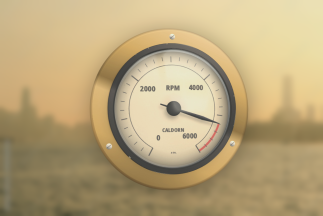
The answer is 5200 rpm
